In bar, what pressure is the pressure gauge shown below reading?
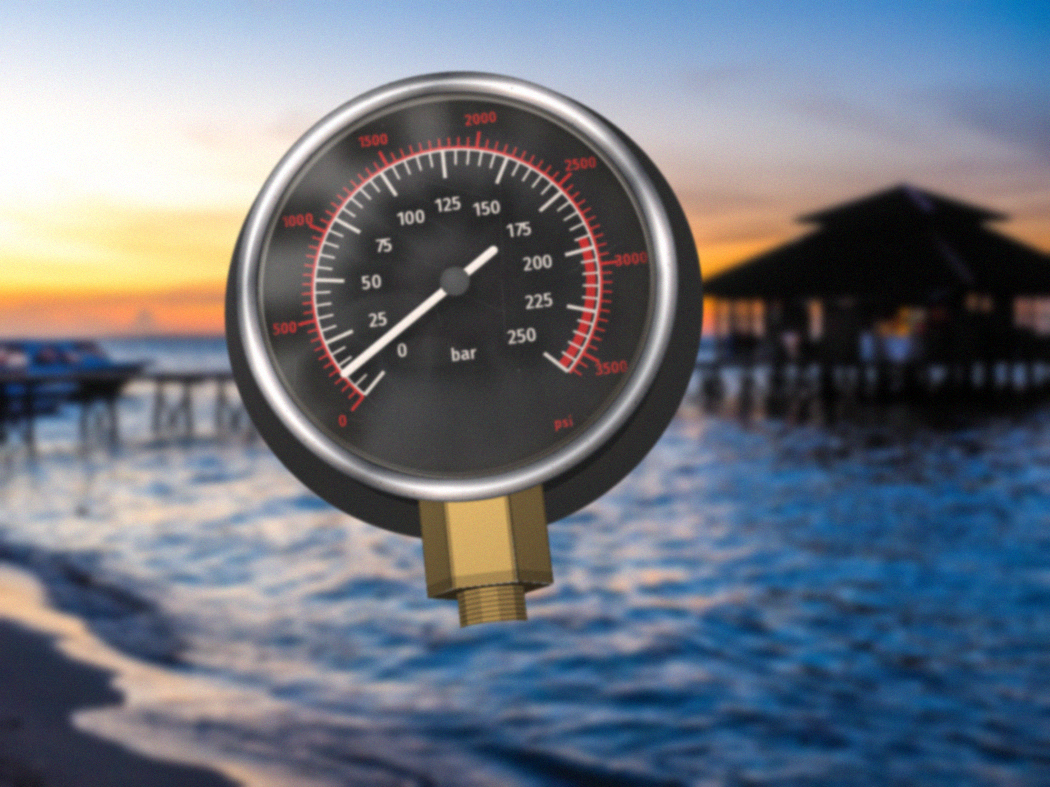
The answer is 10 bar
